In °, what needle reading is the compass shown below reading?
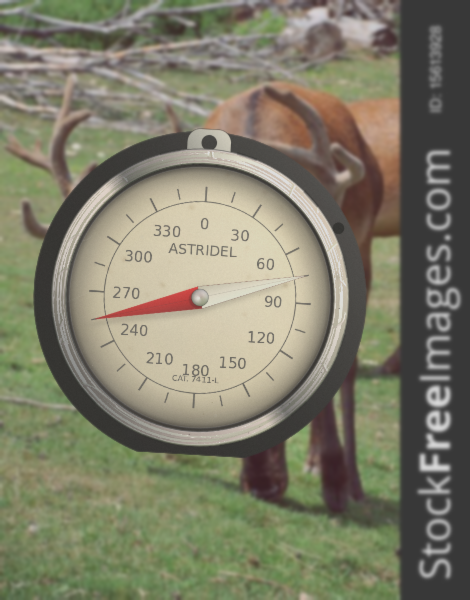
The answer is 255 °
